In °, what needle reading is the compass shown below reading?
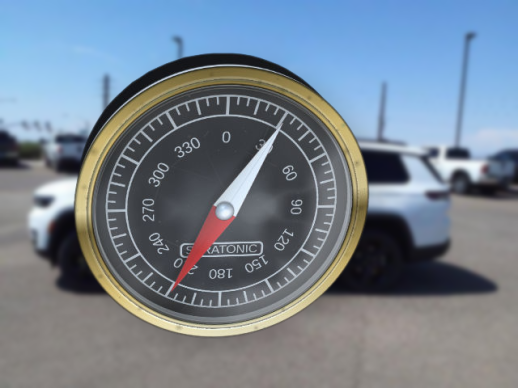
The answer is 210 °
